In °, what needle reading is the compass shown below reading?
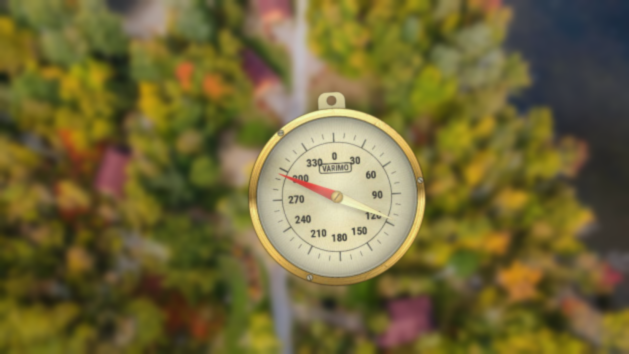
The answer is 295 °
